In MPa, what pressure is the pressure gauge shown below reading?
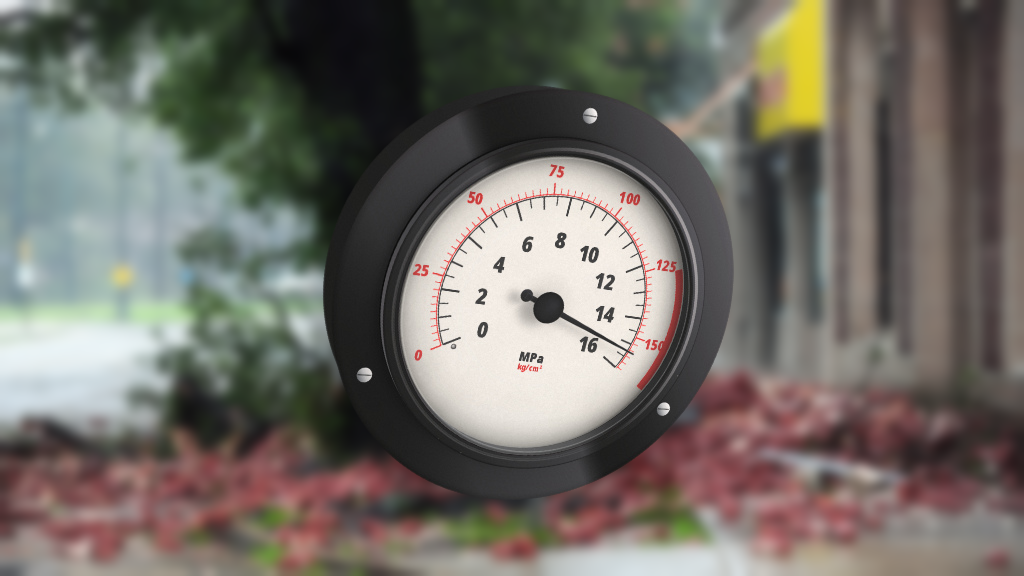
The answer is 15.25 MPa
